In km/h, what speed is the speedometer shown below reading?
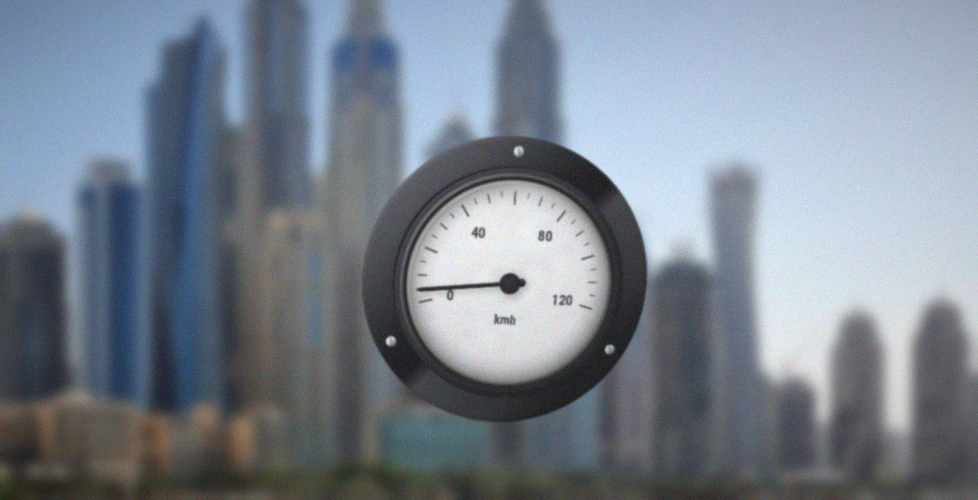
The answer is 5 km/h
